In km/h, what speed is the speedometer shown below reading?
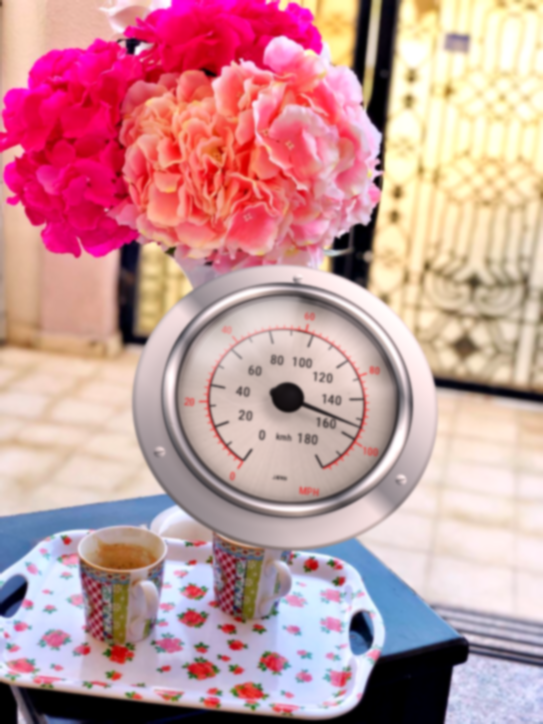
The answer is 155 km/h
